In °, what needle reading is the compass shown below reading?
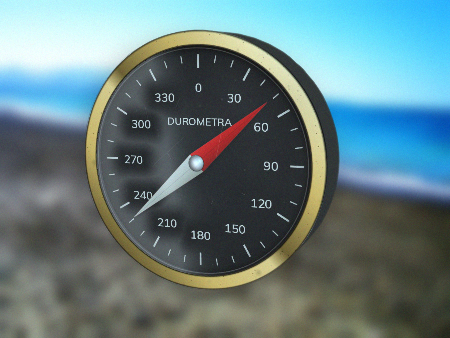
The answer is 50 °
